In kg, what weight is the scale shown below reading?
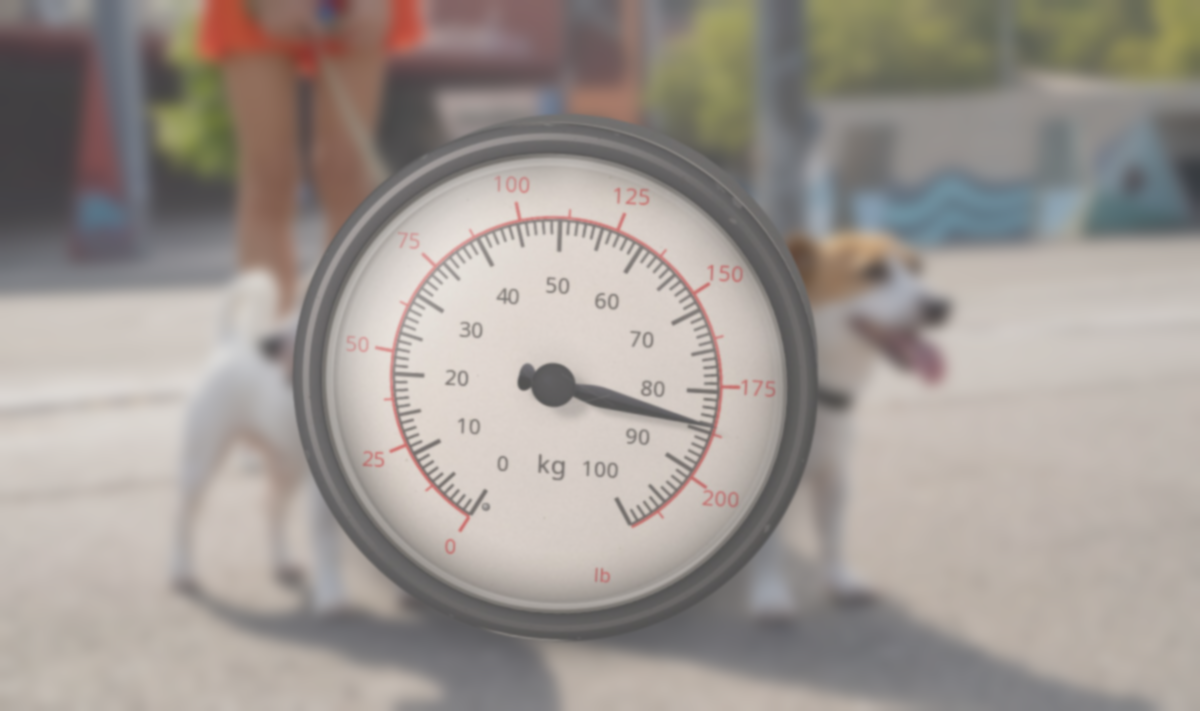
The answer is 84 kg
